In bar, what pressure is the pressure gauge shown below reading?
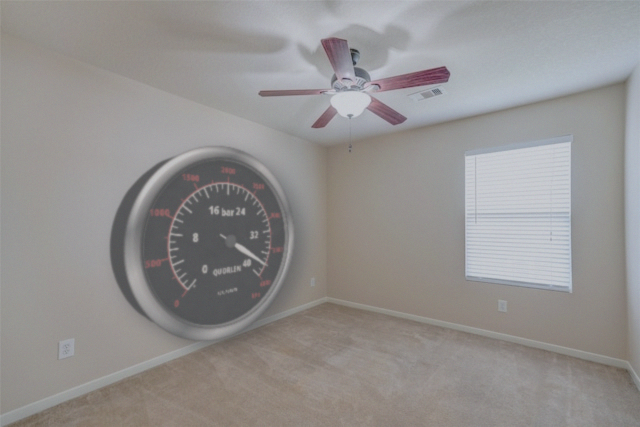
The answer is 38 bar
